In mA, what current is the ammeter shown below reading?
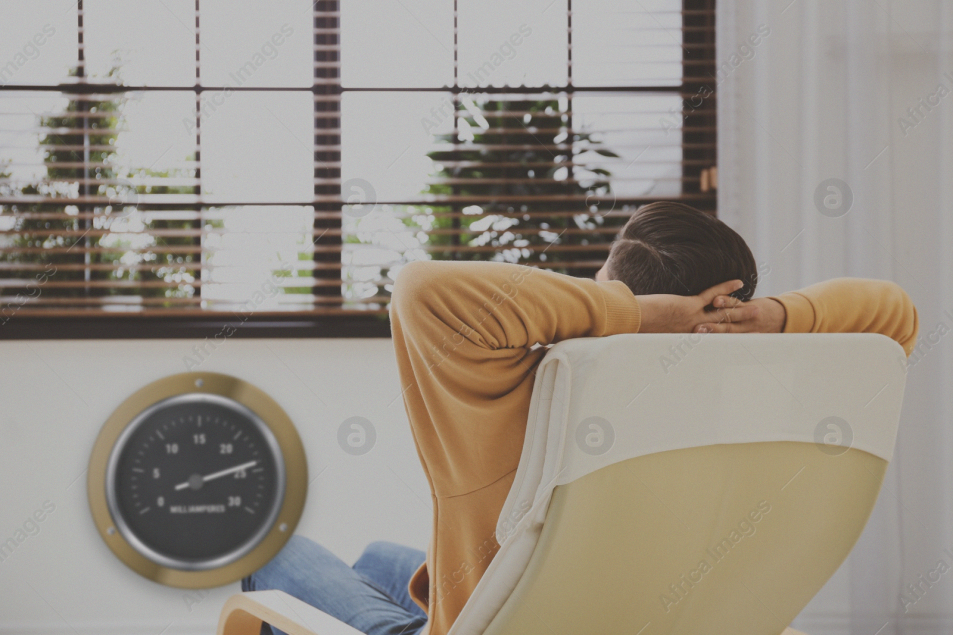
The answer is 24 mA
